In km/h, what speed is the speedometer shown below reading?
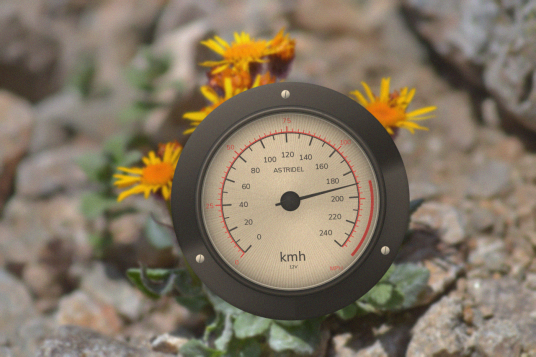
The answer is 190 km/h
